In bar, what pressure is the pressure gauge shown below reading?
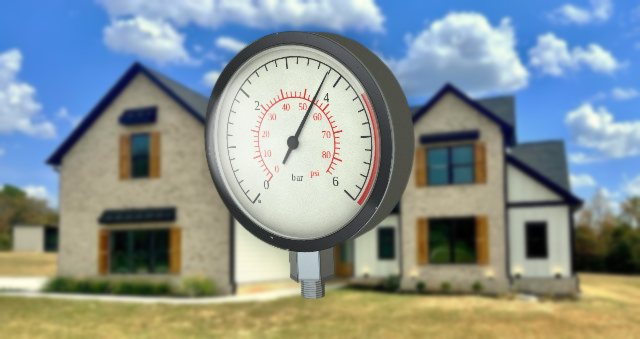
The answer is 3.8 bar
